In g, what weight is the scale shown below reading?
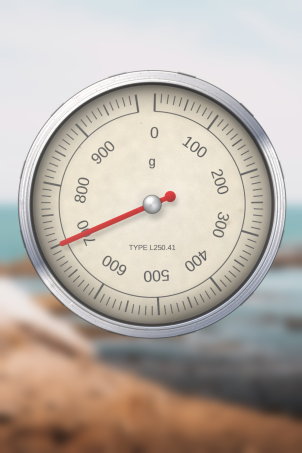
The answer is 700 g
